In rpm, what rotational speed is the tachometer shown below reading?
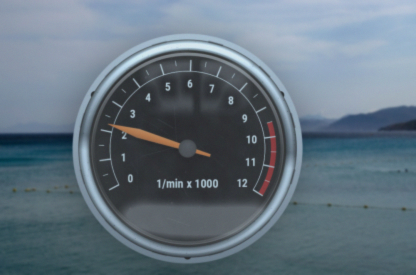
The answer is 2250 rpm
